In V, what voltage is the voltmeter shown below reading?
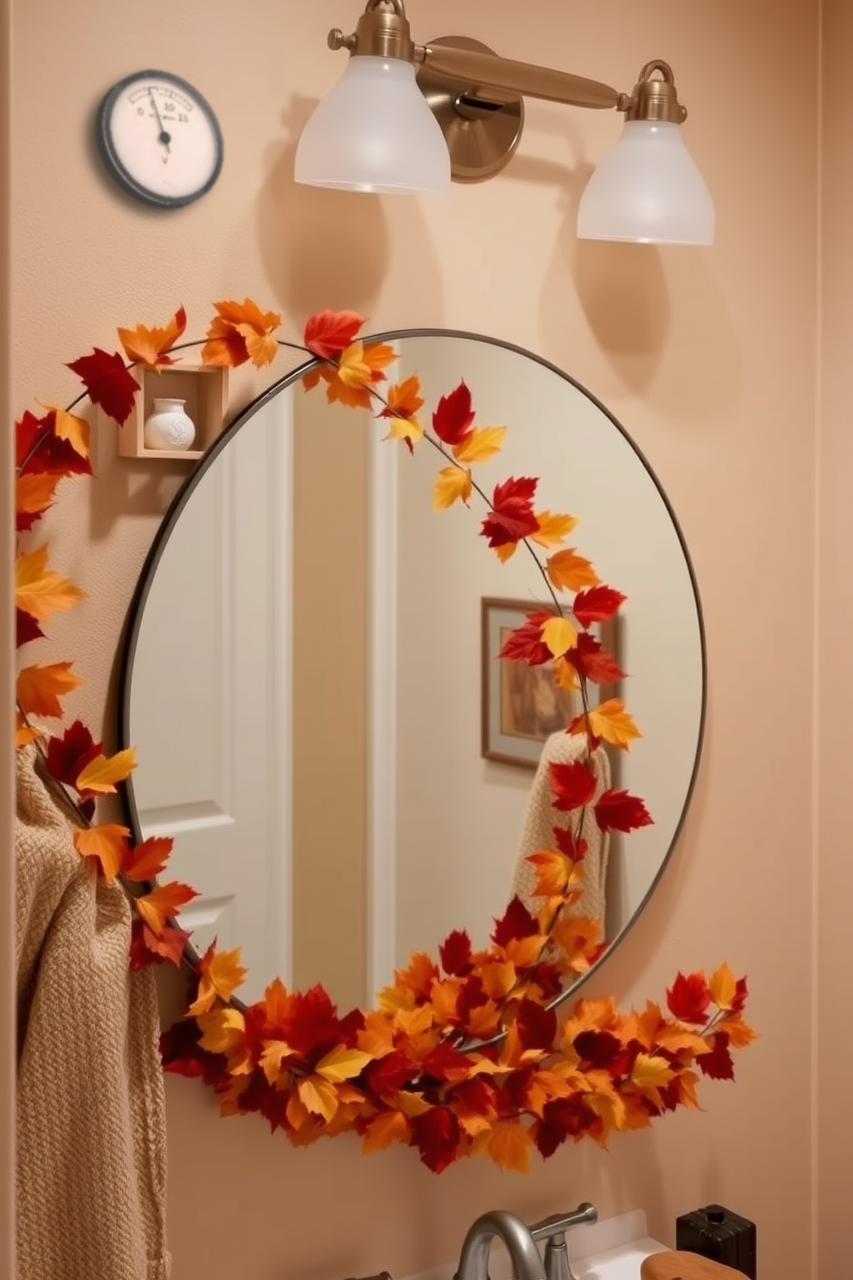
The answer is 5 V
